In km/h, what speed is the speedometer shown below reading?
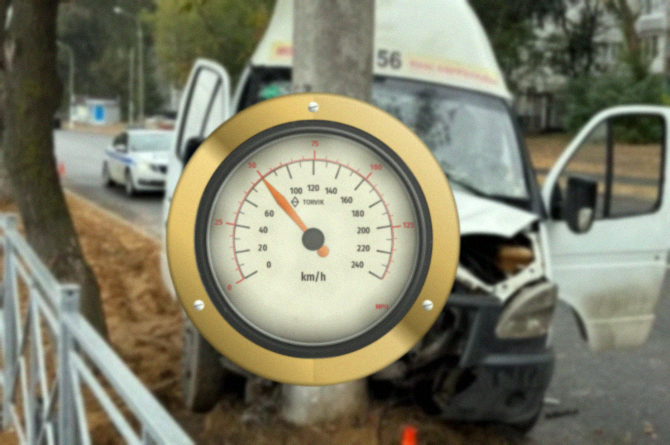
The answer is 80 km/h
